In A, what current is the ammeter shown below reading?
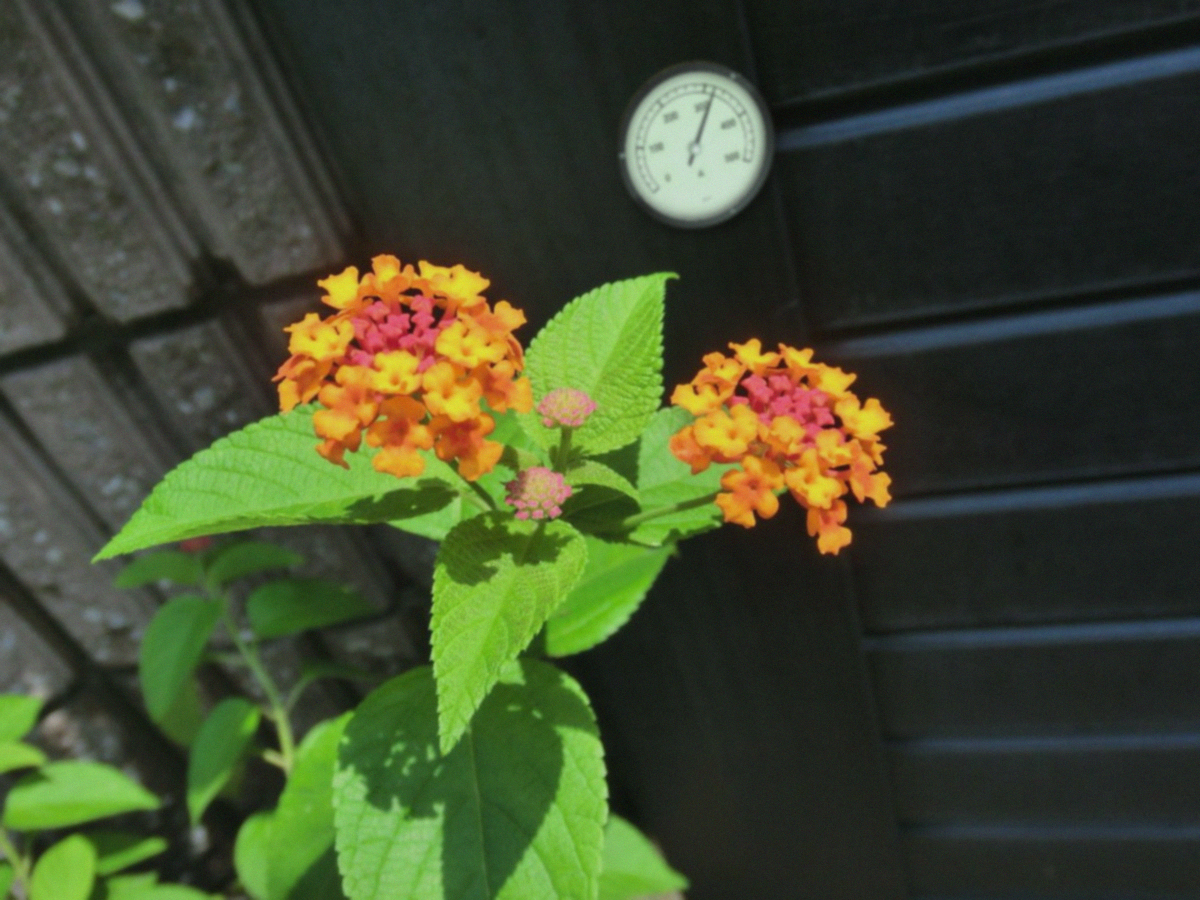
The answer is 320 A
